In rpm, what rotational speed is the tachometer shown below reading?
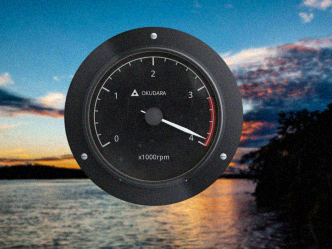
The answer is 3900 rpm
